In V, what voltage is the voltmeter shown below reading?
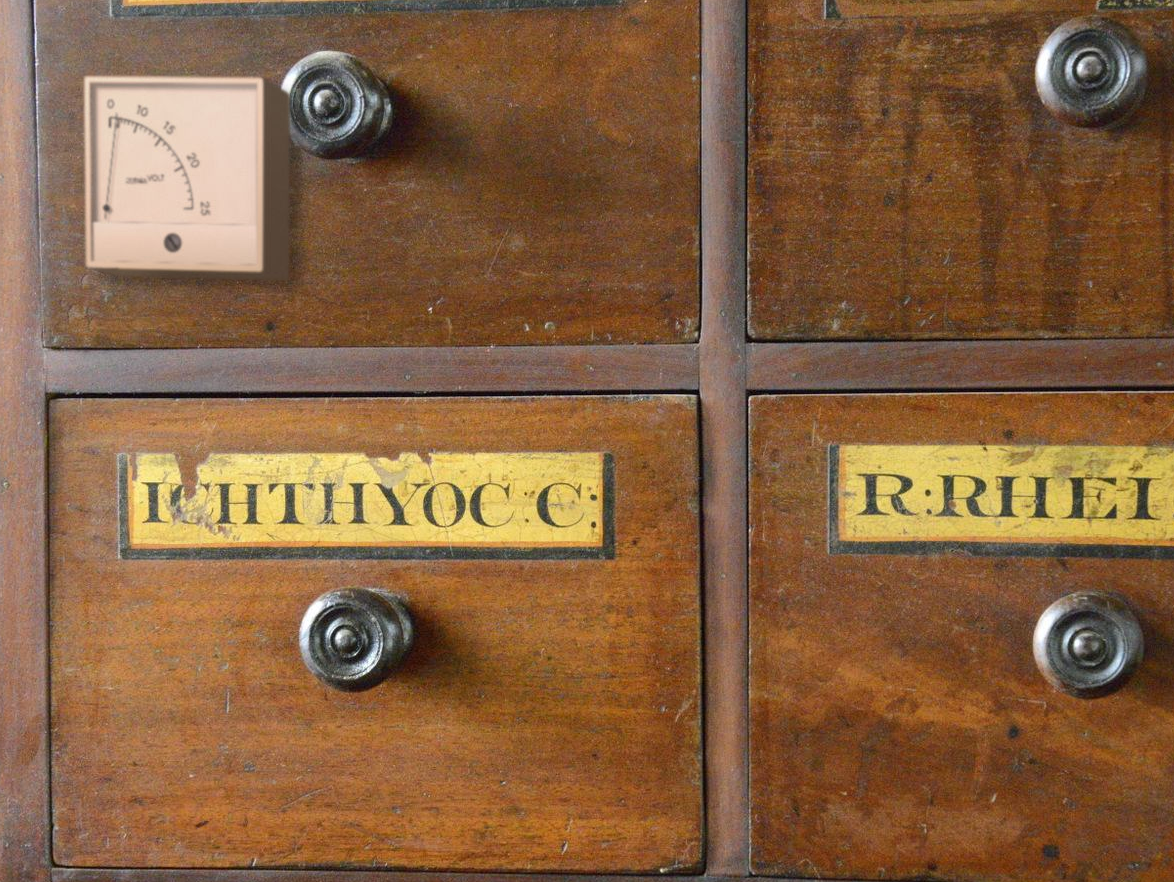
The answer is 5 V
